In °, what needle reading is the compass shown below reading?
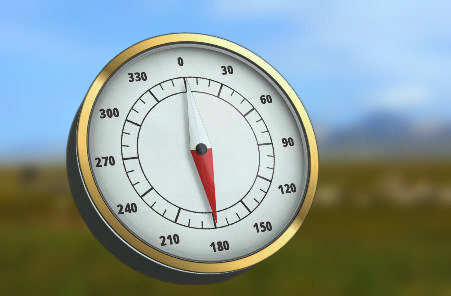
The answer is 180 °
